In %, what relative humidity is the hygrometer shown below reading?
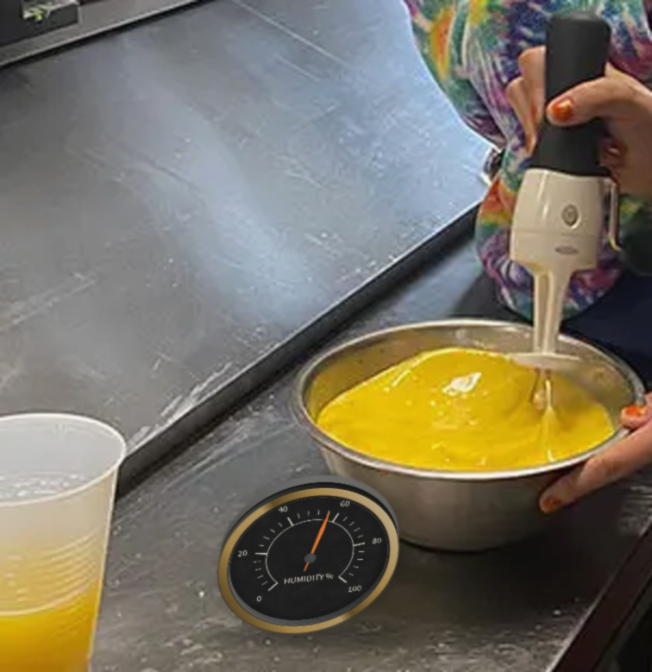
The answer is 56 %
